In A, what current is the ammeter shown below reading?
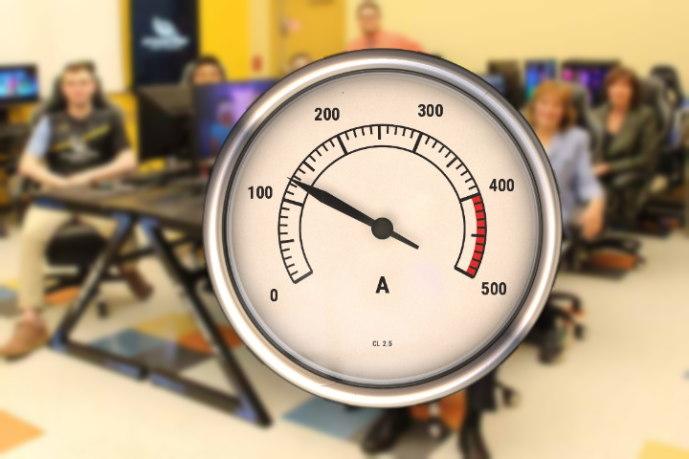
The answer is 125 A
